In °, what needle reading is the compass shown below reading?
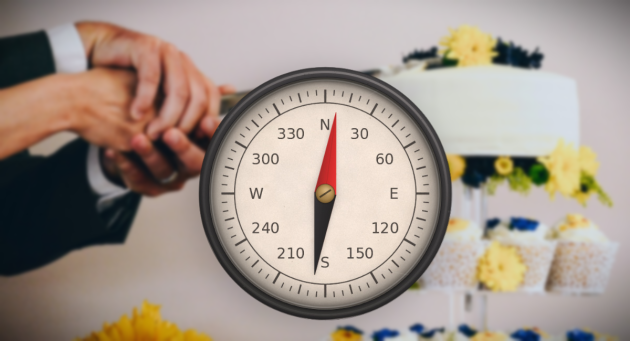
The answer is 7.5 °
